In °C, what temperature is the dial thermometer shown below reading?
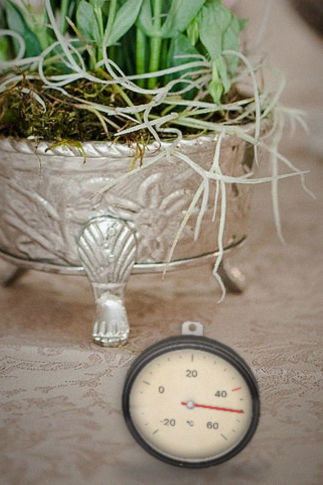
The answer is 48 °C
